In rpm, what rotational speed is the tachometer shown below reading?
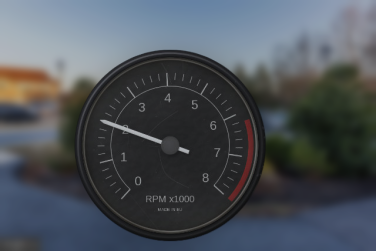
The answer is 2000 rpm
